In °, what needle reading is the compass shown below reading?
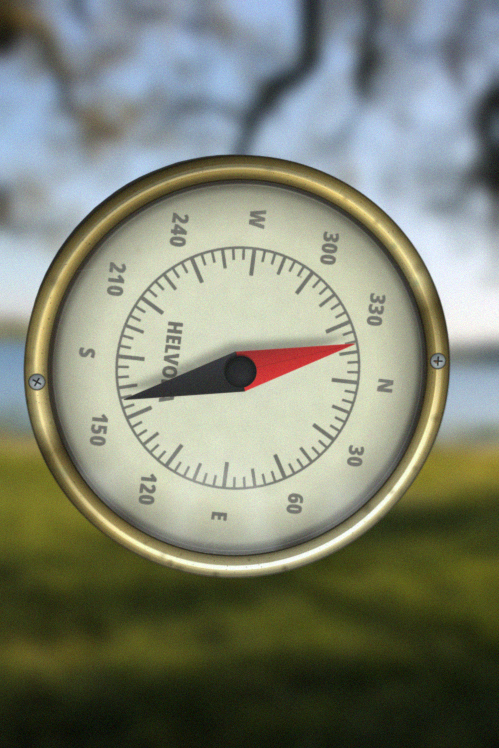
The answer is 340 °
